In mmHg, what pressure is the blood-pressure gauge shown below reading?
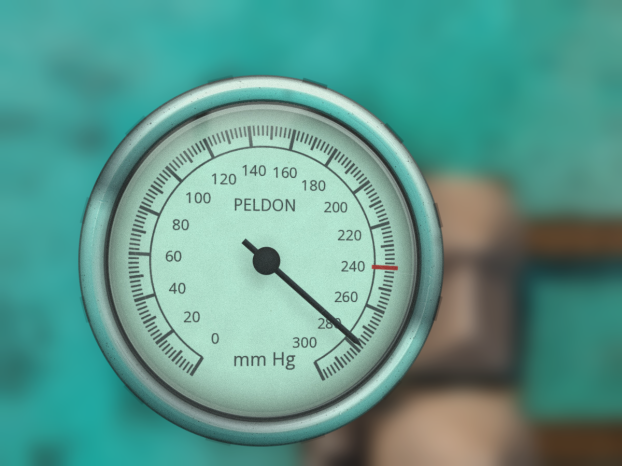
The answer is 278 mmHg
